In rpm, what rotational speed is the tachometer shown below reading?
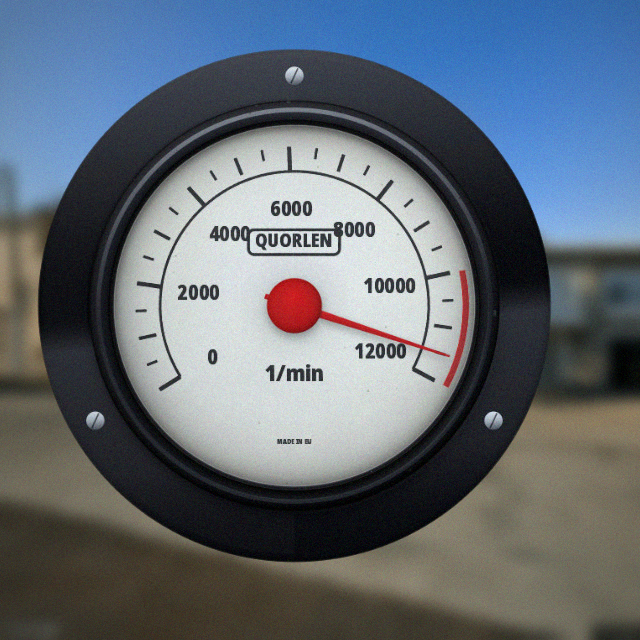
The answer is 11500 rpm
